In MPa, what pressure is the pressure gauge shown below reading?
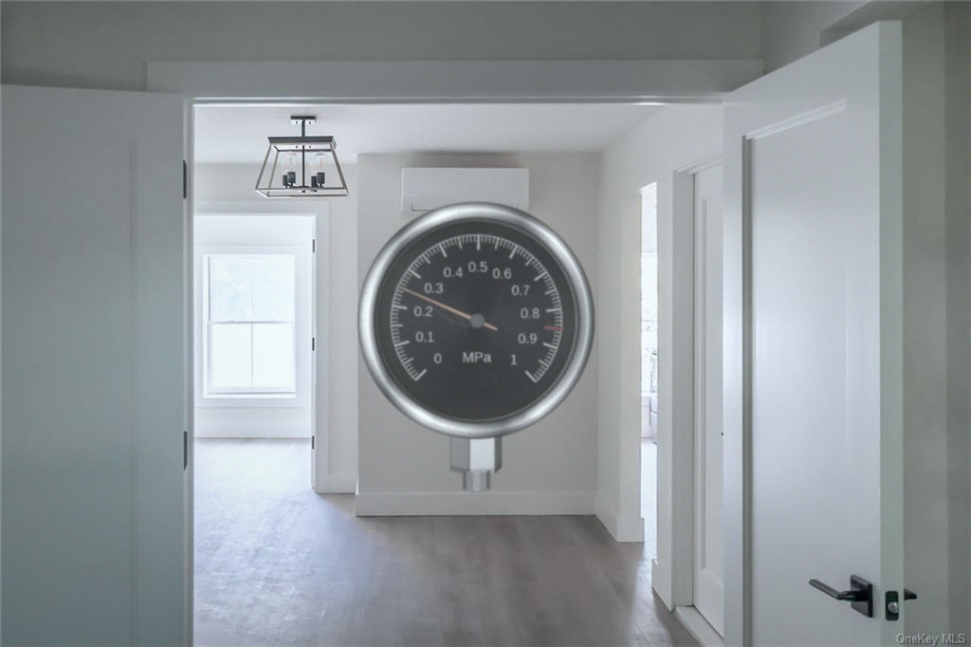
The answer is 0.25 MPa
